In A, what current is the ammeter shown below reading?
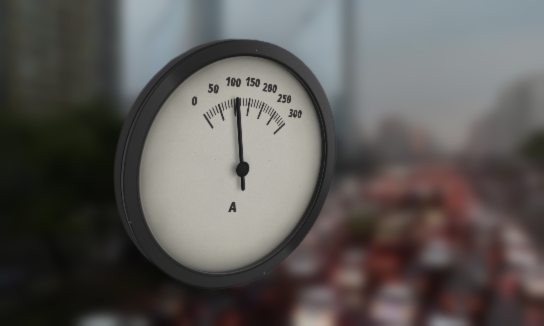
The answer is 100 A
